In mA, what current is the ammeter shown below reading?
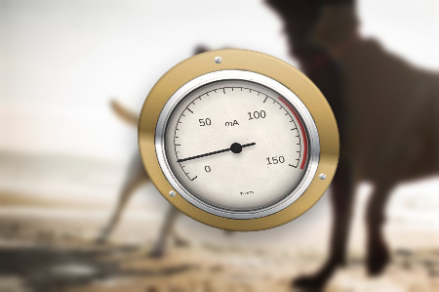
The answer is 15 mA
